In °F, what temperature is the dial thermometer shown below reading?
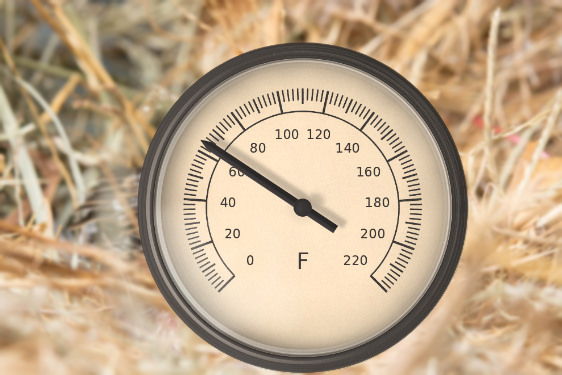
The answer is 64 °F
